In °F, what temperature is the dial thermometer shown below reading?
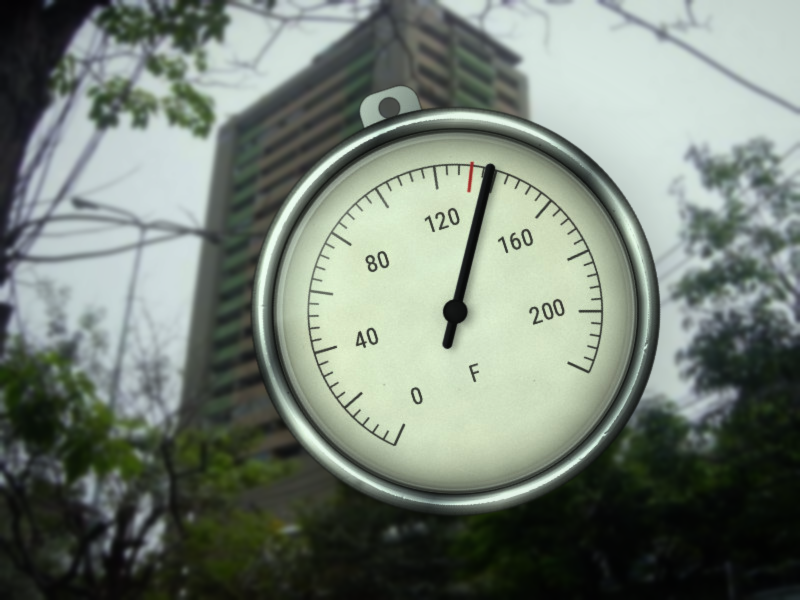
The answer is 138 °F
